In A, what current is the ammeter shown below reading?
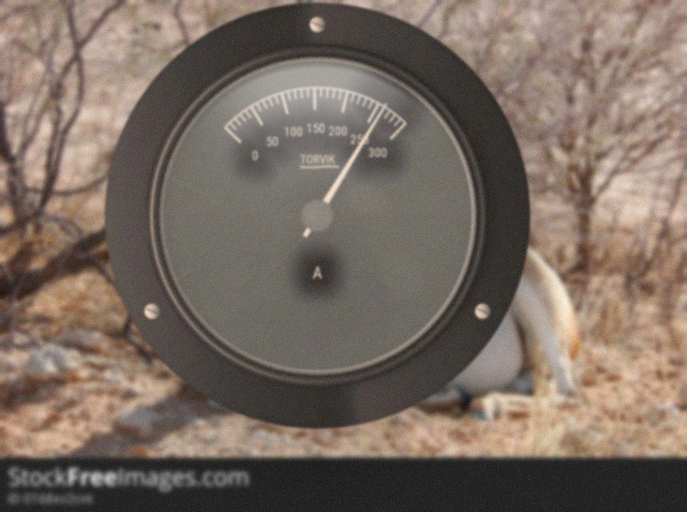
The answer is 260 A
